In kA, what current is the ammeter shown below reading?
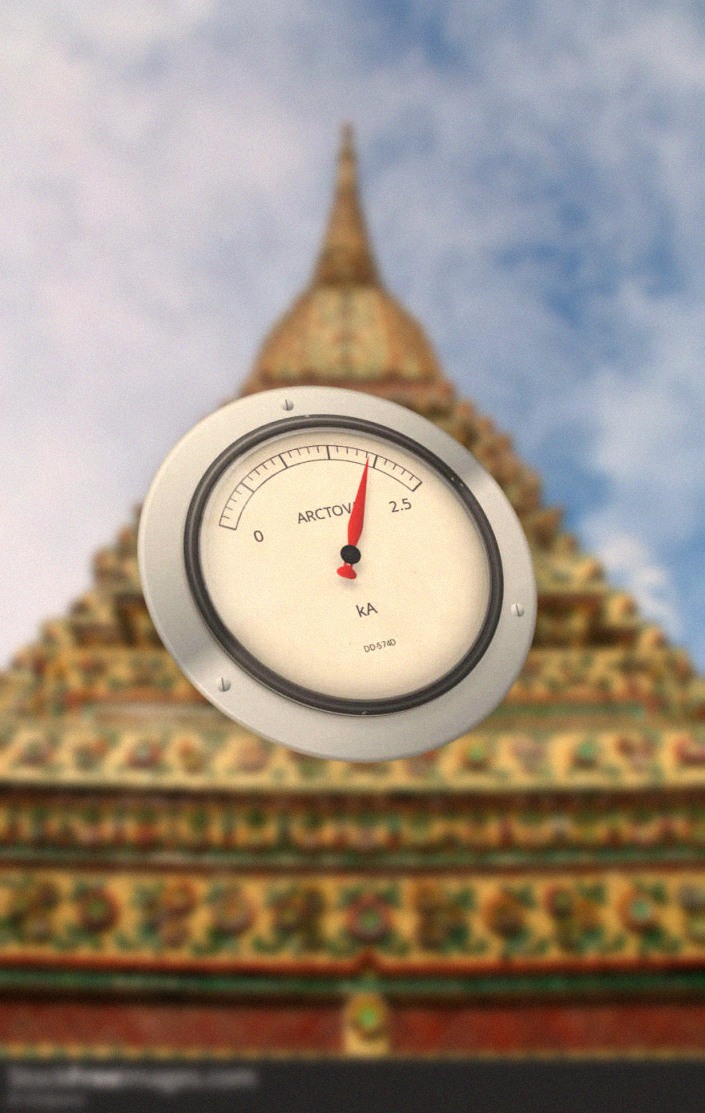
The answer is 1.9 kA
